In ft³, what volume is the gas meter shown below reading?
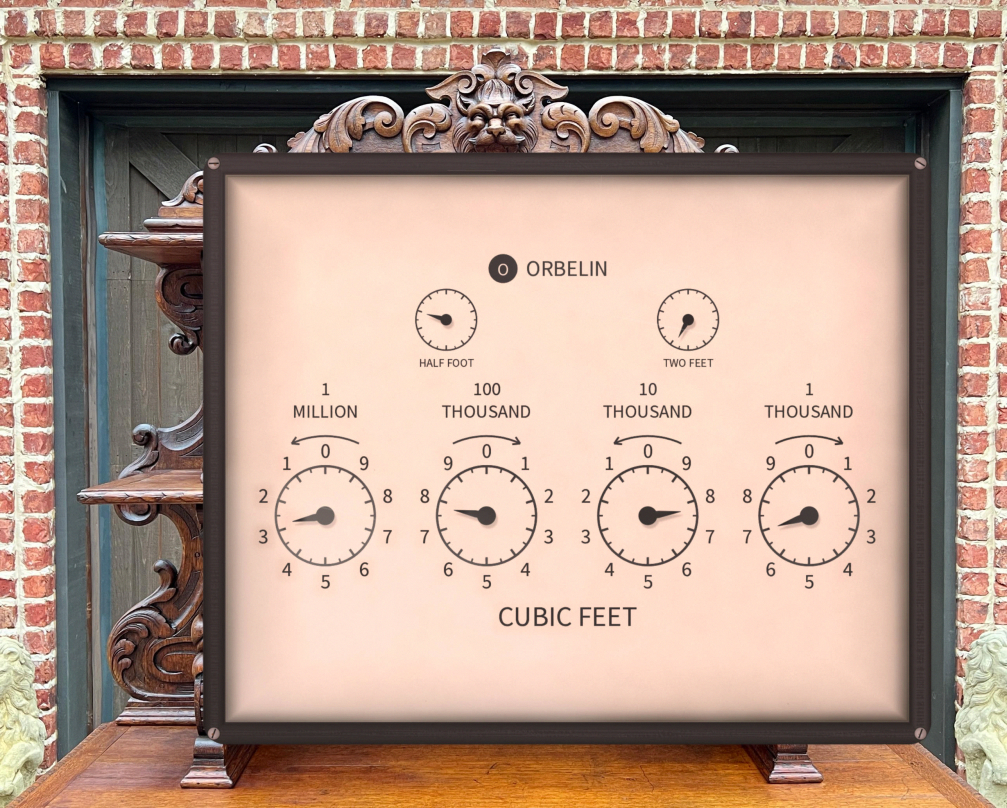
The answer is 277700 ft³
